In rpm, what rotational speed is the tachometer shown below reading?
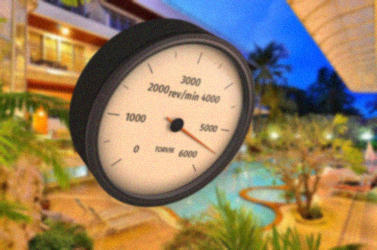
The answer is 5500 rpm
